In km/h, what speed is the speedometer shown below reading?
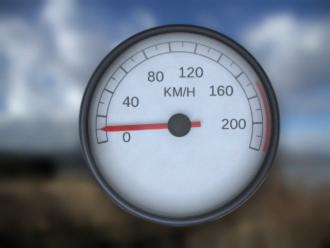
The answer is 10 km/h
